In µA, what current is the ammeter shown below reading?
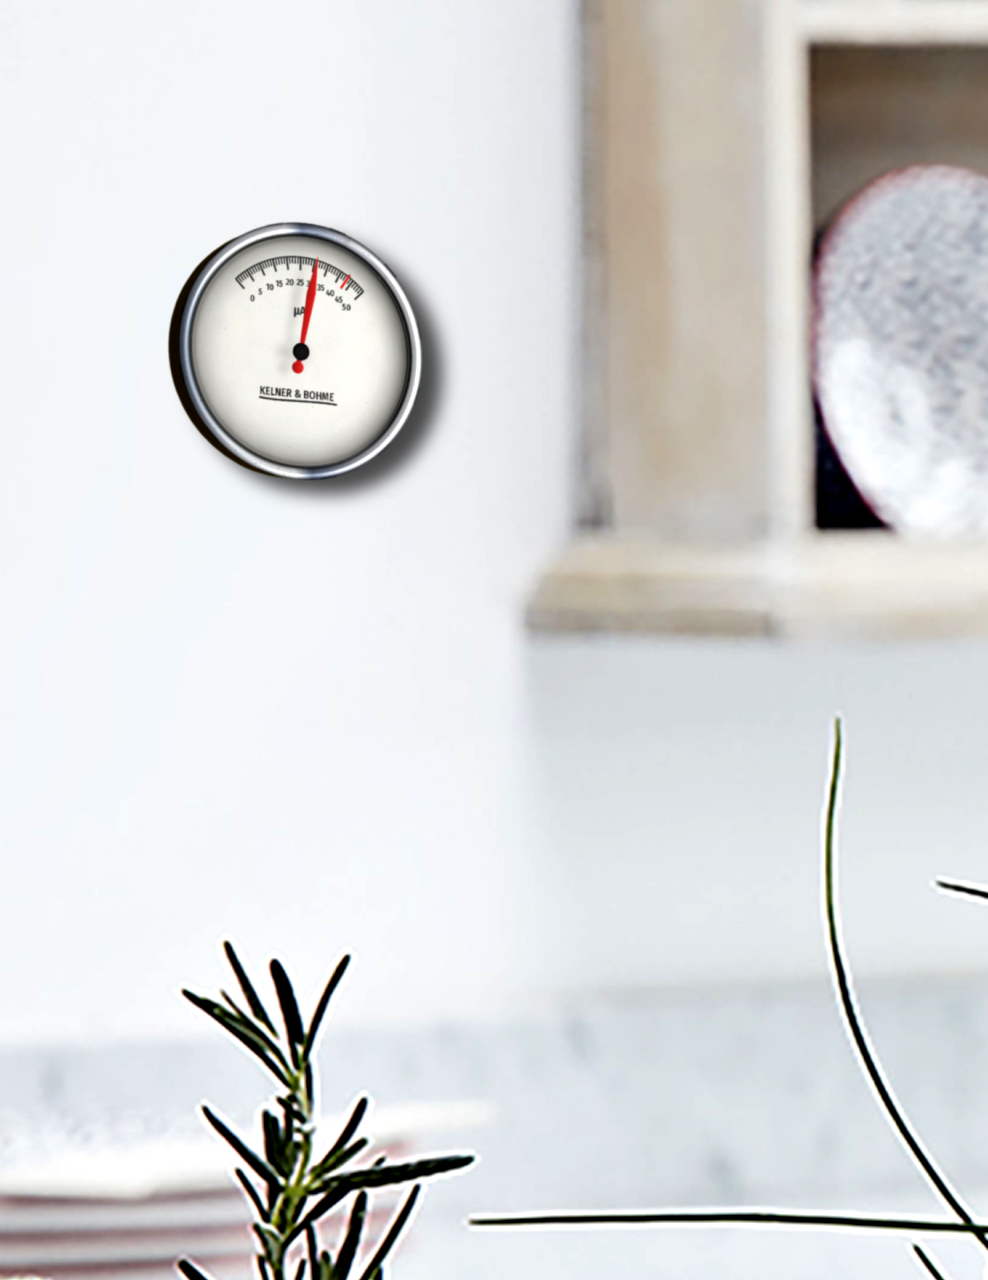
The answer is 30 µA
